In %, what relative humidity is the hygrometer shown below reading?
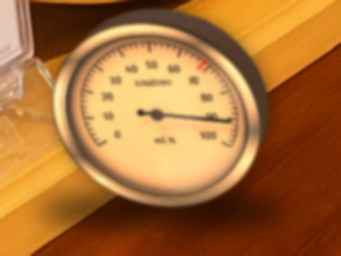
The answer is 90 %
